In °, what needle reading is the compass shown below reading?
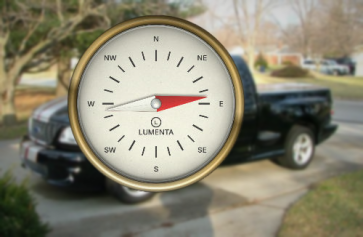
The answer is 82.5 °
